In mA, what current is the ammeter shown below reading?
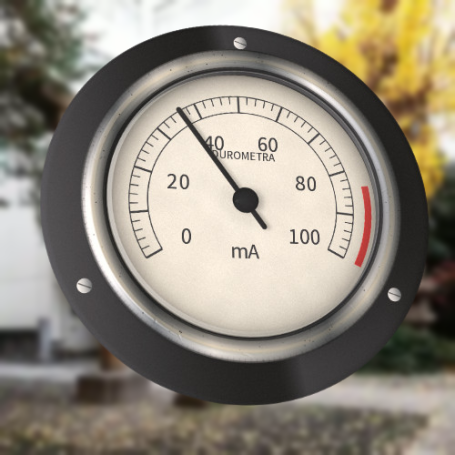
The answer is 36 mA
